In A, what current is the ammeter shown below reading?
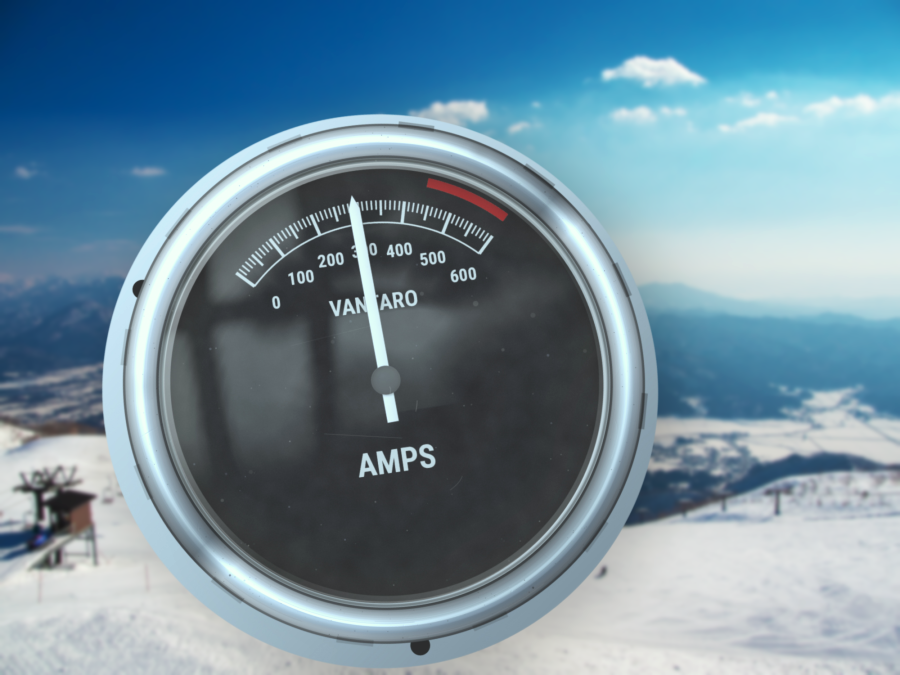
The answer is 290 A
